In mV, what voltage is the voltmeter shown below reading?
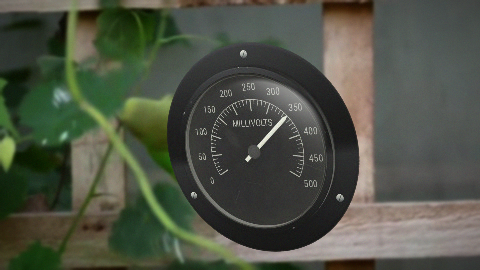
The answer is 350 mV
